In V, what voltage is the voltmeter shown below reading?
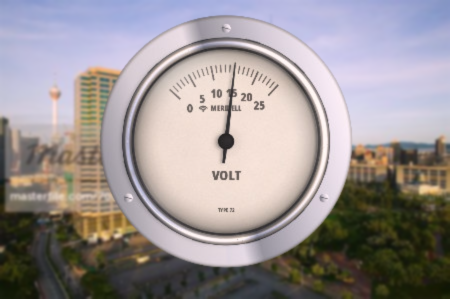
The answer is 15 V
